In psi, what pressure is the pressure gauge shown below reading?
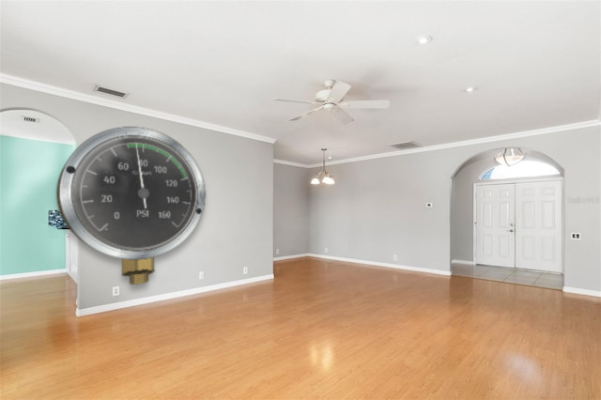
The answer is 75 psi
